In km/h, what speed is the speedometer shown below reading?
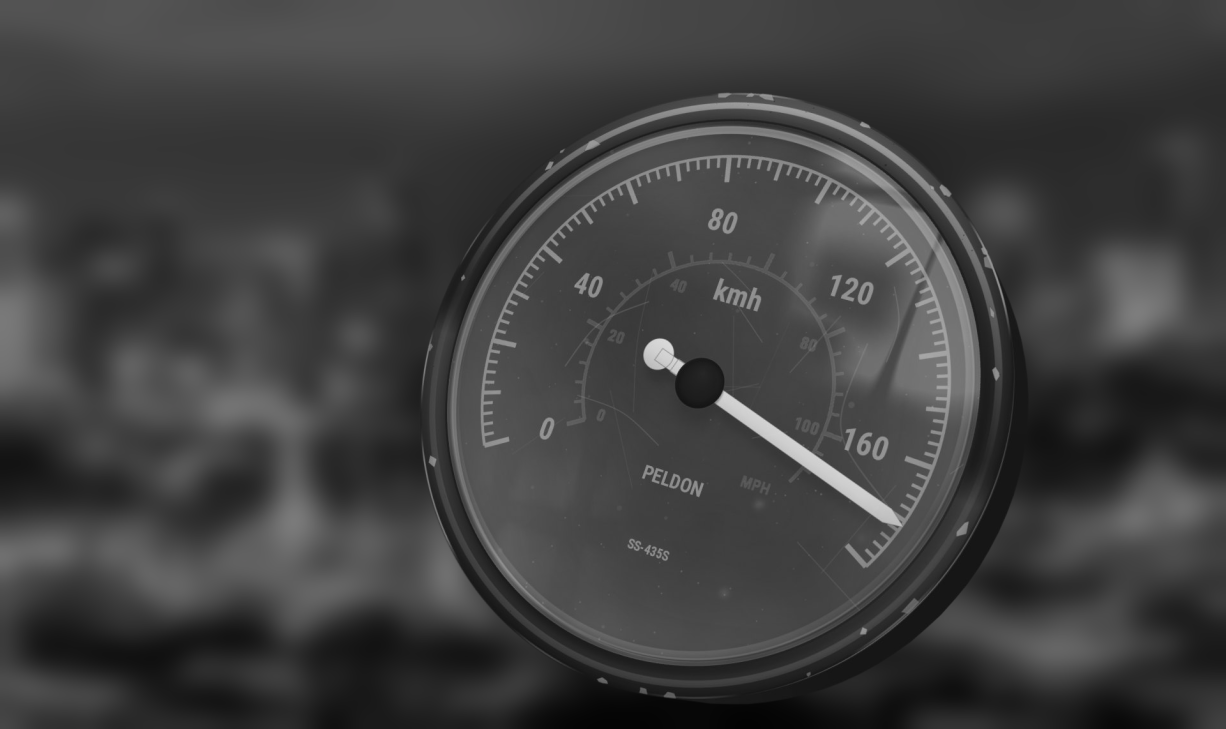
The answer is 171 km/h
